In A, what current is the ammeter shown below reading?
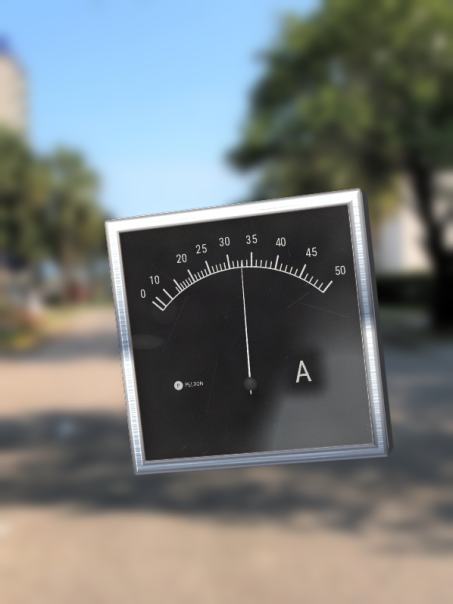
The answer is 33 A
